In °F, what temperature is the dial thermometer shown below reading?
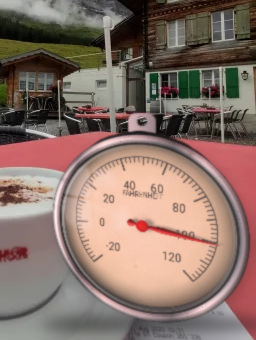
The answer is 100 °F
